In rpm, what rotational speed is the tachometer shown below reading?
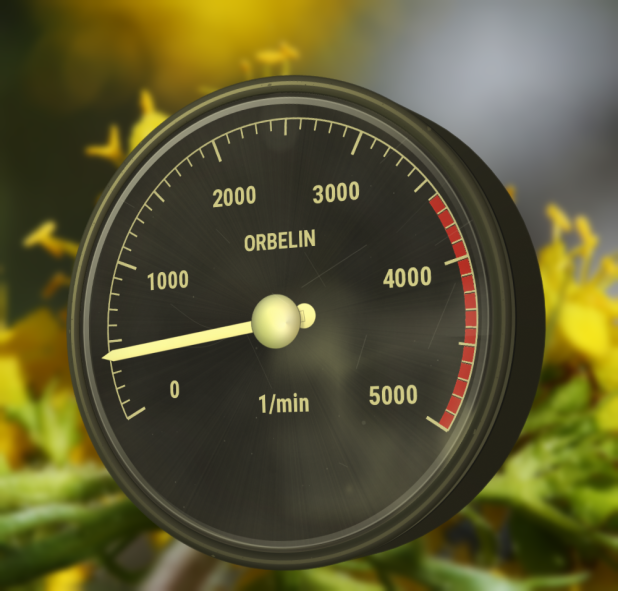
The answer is 400 rpm
